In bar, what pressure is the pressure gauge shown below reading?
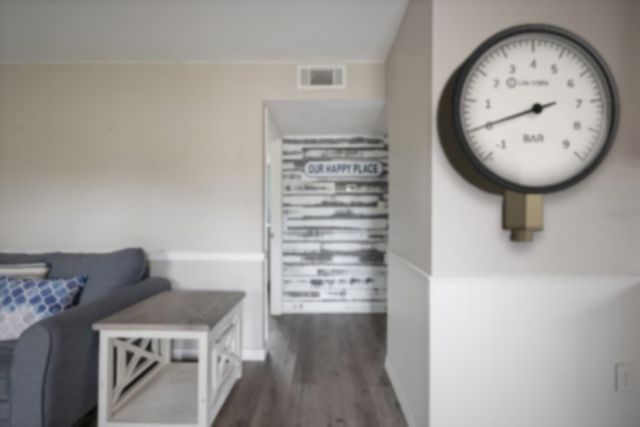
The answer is 0 bar
